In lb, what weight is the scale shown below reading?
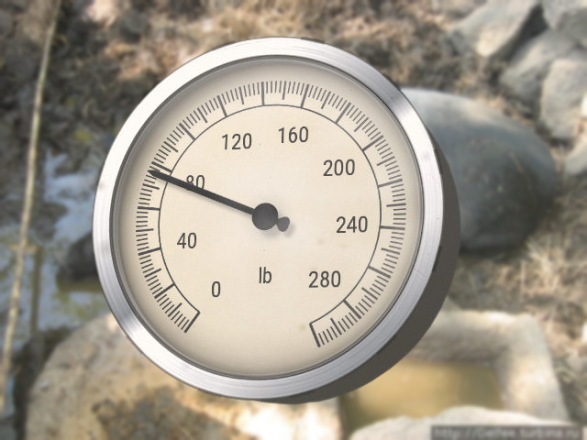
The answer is 76 lb
